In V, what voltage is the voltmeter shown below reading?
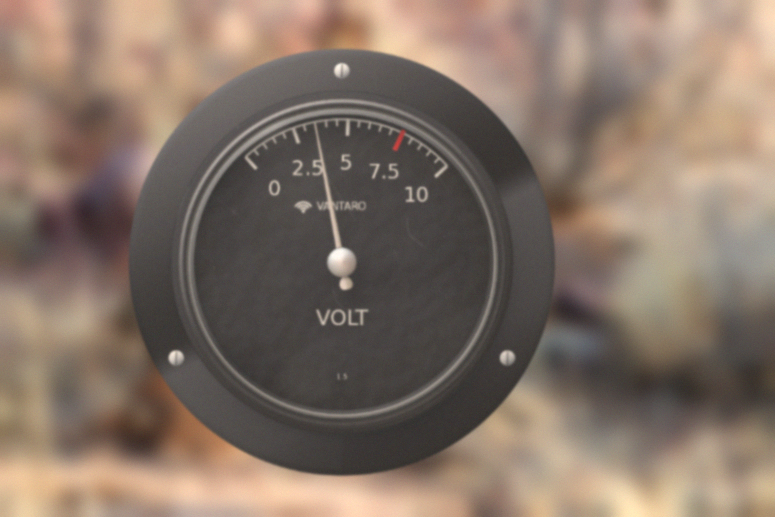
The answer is 3.5 V
